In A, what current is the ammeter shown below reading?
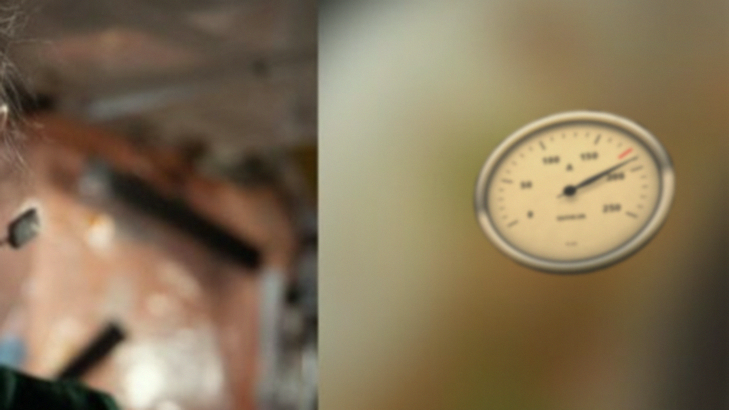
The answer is 190 A
